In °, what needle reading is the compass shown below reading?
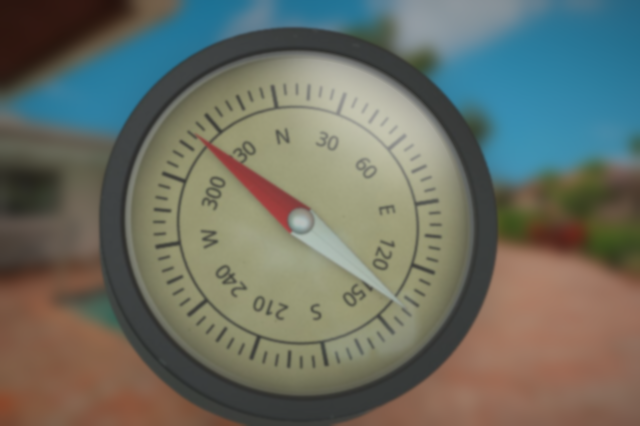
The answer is 320 °
